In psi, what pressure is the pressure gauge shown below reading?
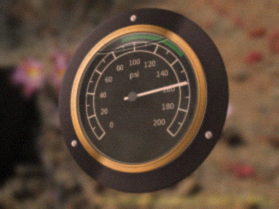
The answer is 160 psi
